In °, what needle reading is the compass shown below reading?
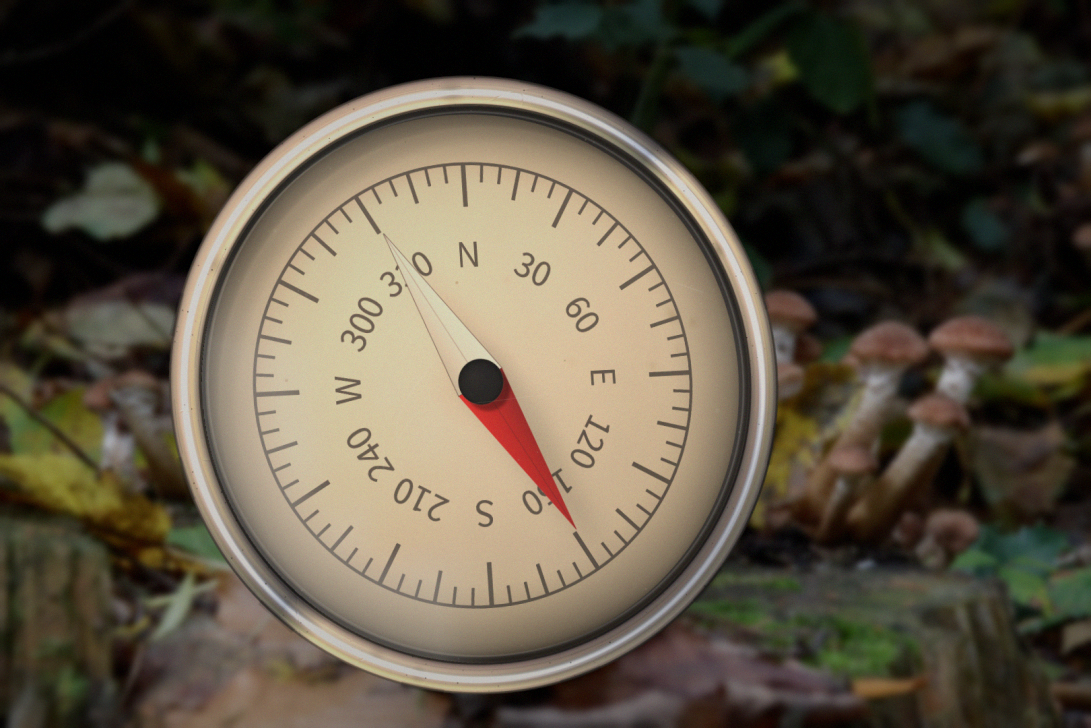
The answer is 150 °
